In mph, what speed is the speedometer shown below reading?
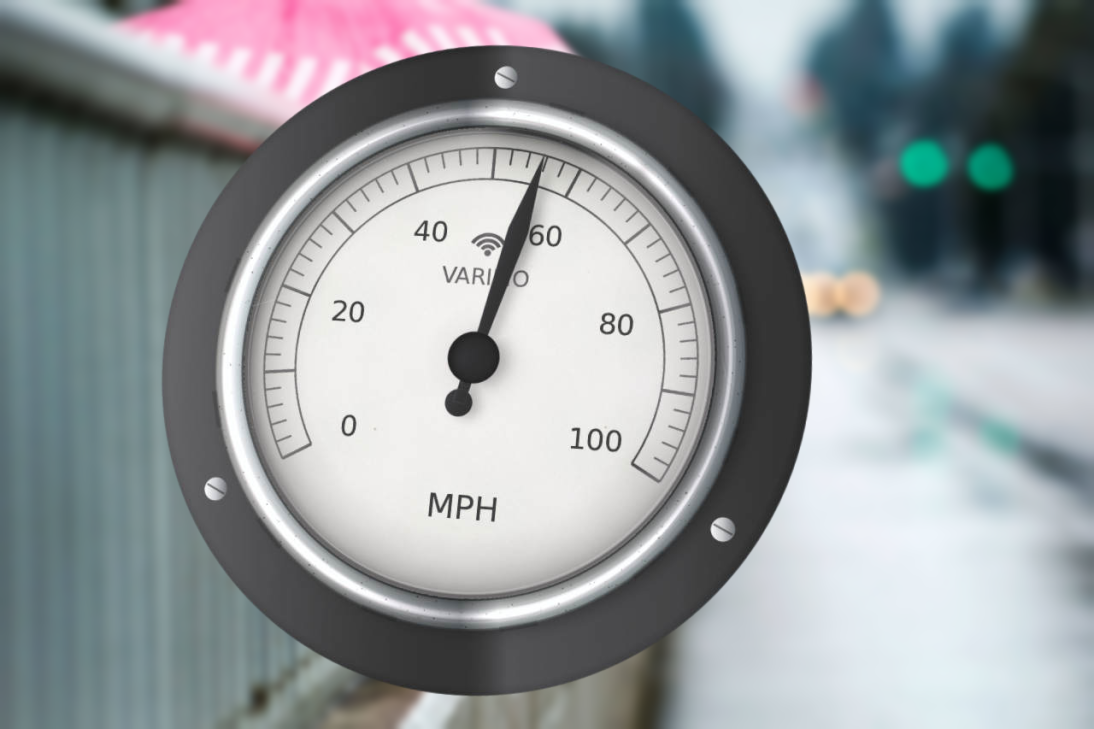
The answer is 56 mph
